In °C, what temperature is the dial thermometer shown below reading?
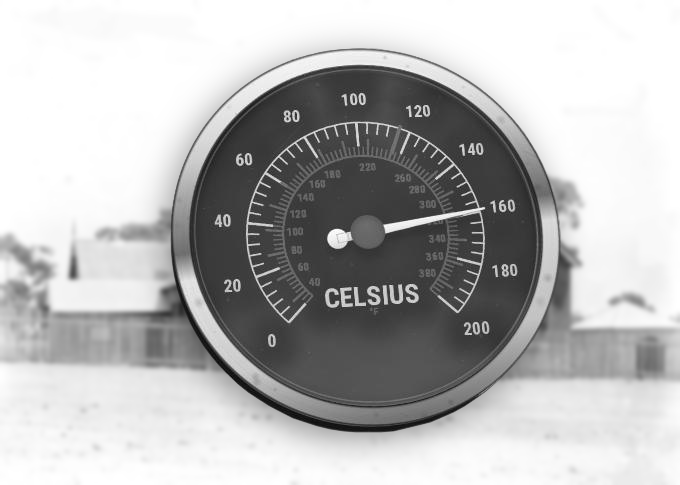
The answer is 160 °C
